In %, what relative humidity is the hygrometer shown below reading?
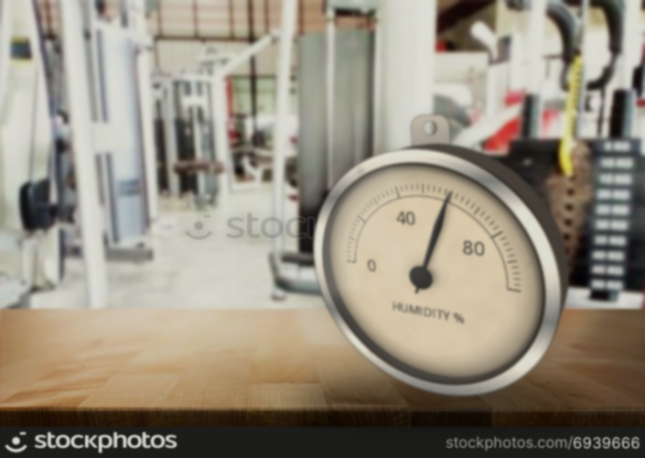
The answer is 60 %
